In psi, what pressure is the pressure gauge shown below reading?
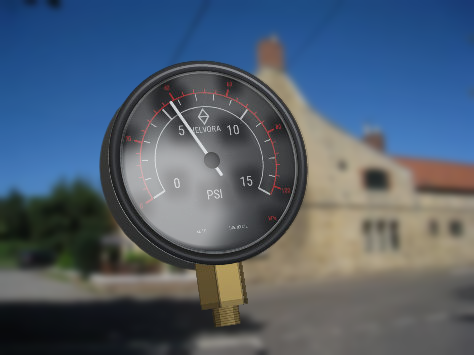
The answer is 5.5 psi
